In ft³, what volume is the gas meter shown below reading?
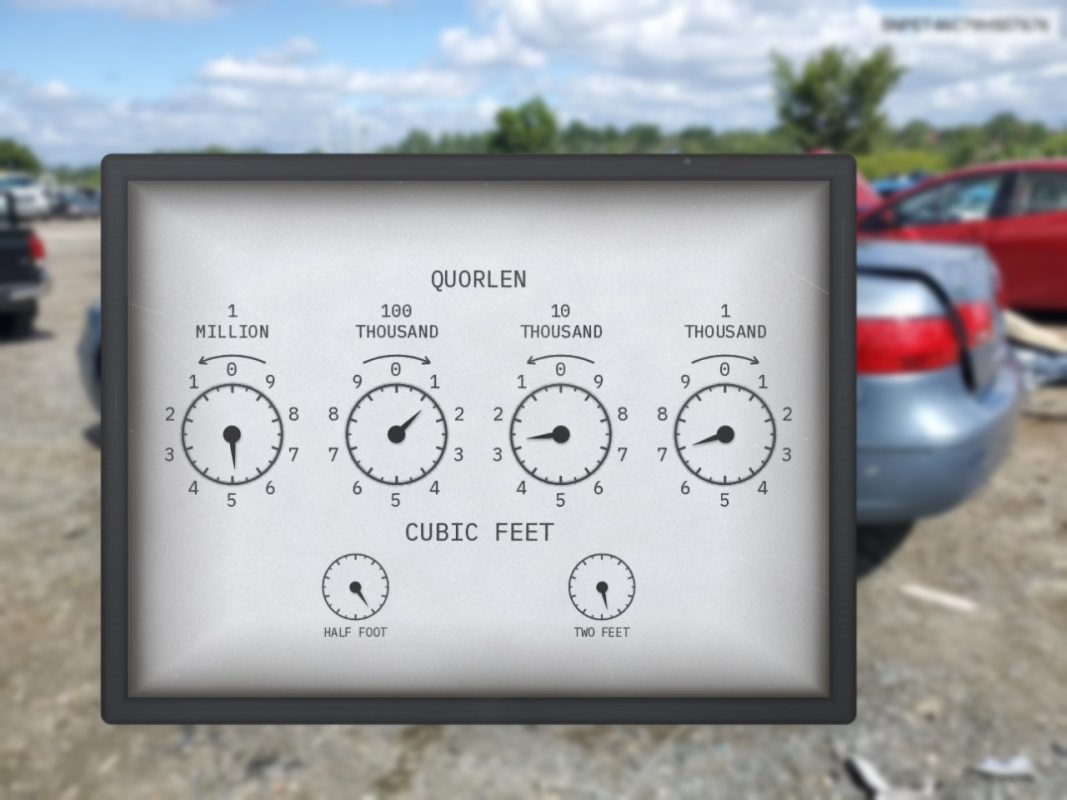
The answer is 512700 ft³
